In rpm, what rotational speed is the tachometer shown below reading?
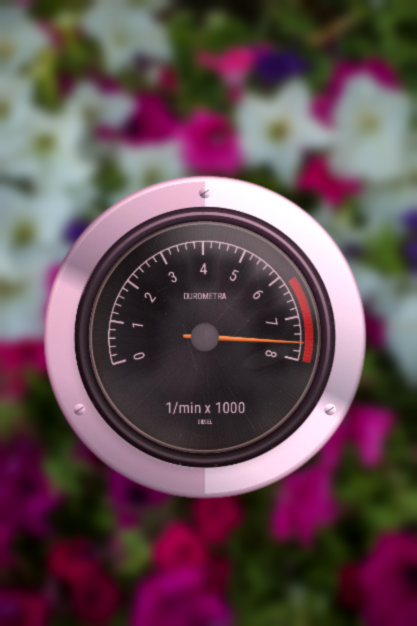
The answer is 7600 rpm
